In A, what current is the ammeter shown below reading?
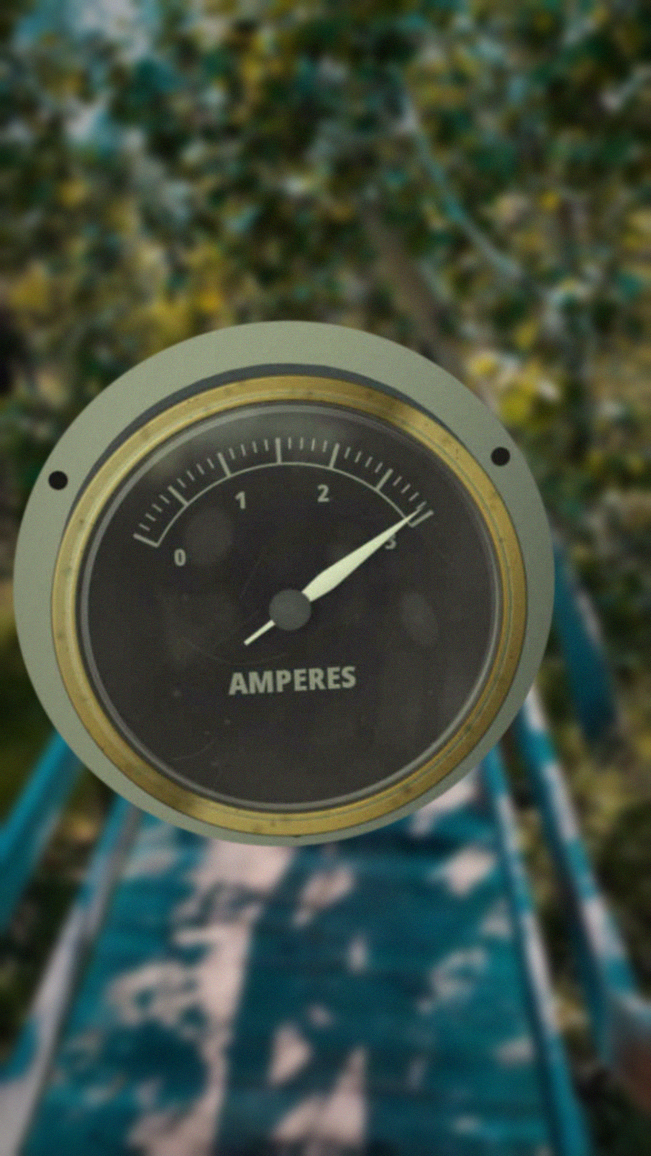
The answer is 2.9 A
